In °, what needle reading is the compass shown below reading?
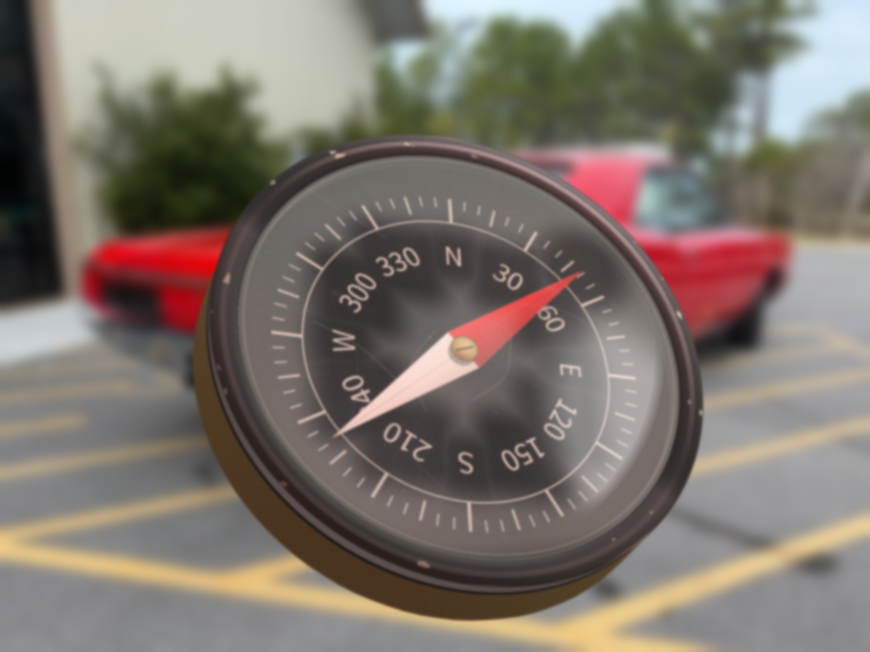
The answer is 50 °
